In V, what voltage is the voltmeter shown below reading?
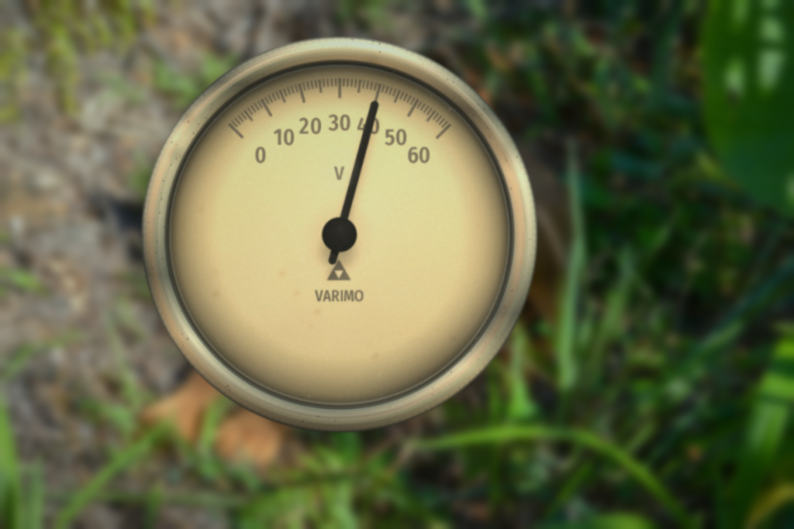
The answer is 40 V
